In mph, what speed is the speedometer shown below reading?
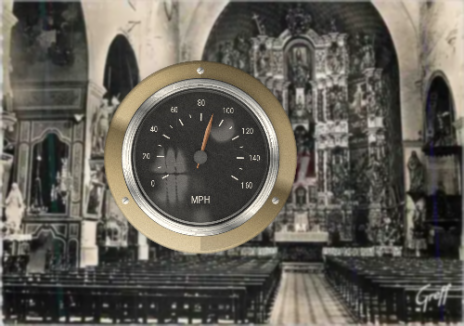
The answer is 90 mph
